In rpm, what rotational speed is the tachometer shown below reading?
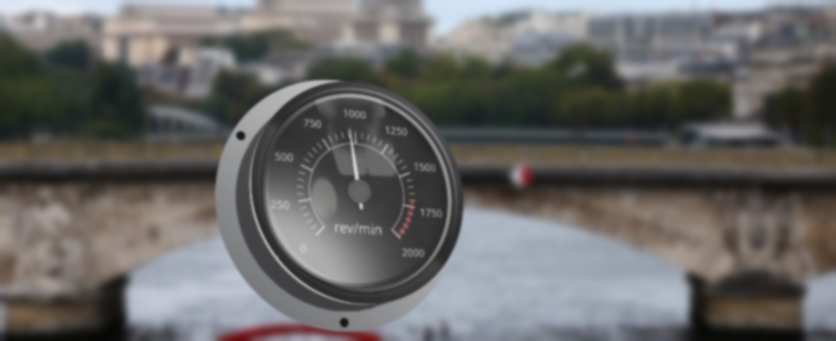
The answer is 950 rpm
